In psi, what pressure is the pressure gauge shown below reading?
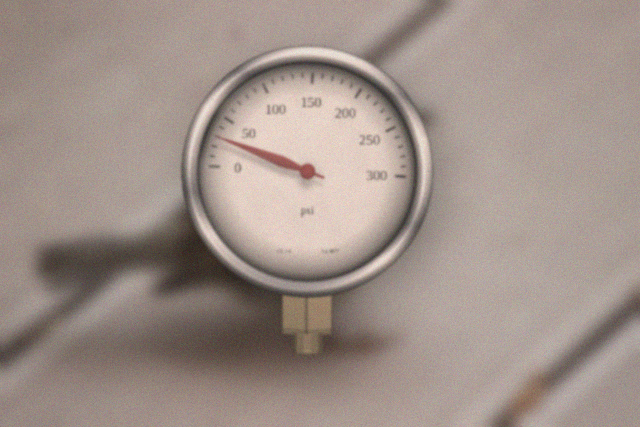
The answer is 30 psi
